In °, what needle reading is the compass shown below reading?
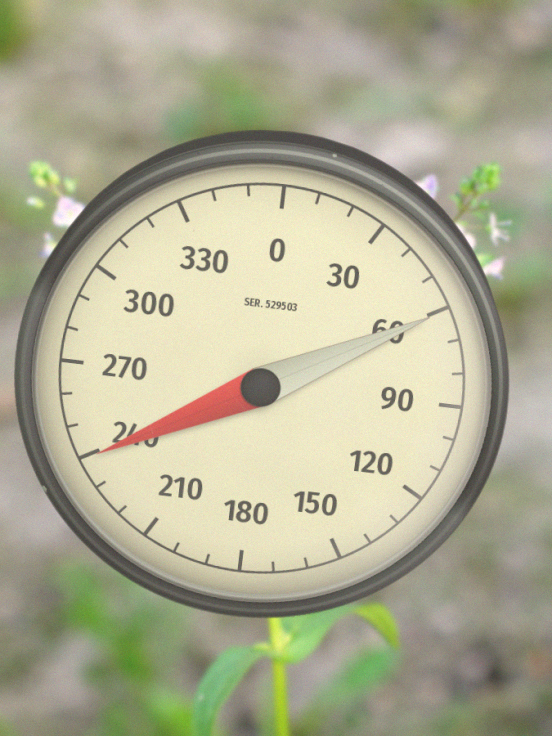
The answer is 240 °
